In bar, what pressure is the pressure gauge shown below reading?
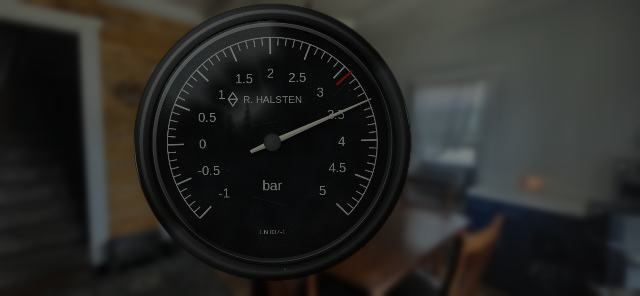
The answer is 3.5 bar
